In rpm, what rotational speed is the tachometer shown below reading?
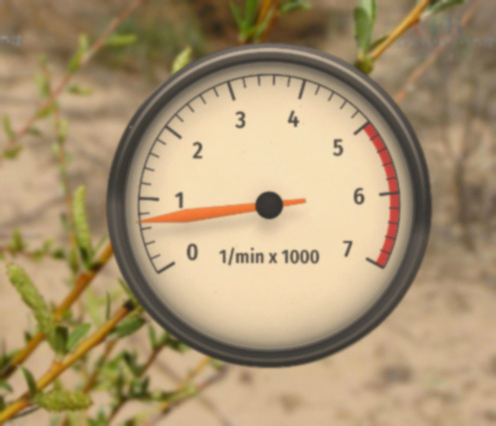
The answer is 700 rpm
